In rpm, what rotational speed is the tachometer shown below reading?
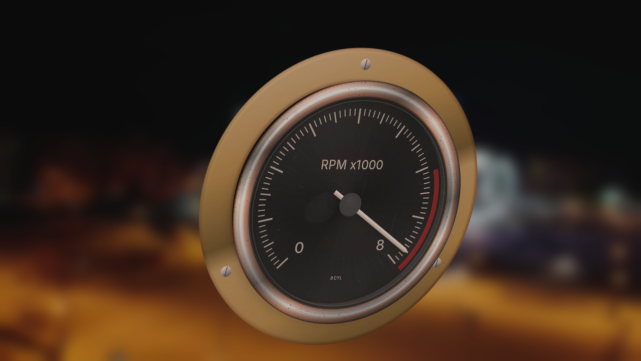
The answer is 7700 rpm
